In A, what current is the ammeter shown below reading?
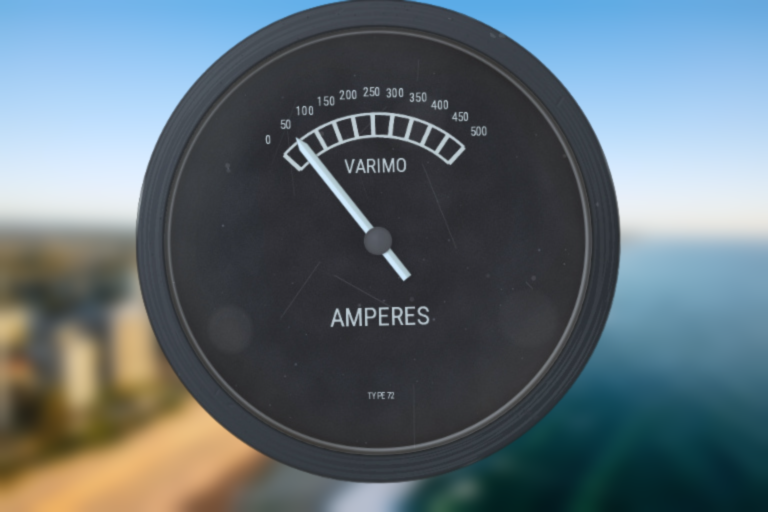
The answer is 50 A
